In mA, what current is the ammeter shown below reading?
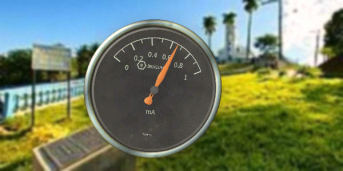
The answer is 0.65 mA
